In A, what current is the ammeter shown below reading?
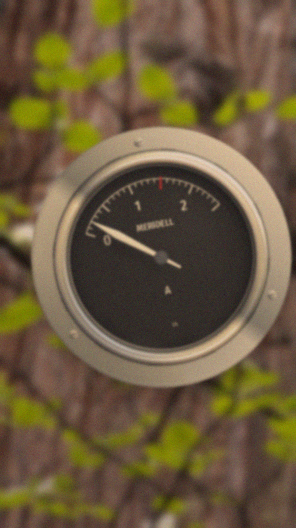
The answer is 0.2 A
